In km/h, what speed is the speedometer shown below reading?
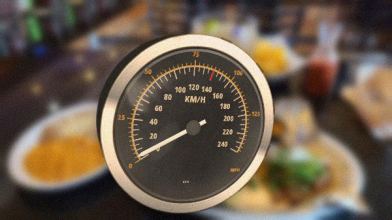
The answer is 5 km/h
